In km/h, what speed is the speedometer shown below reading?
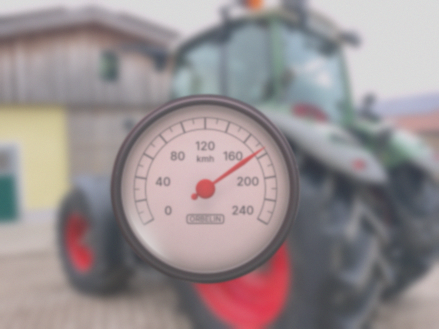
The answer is 175 km/h
